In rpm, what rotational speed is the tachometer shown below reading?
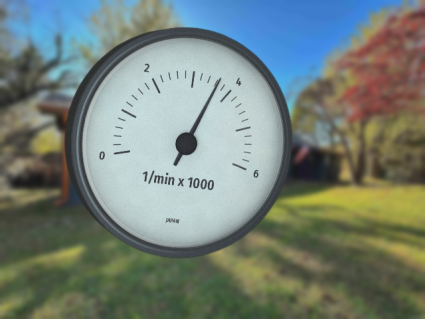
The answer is 3600 rpm
